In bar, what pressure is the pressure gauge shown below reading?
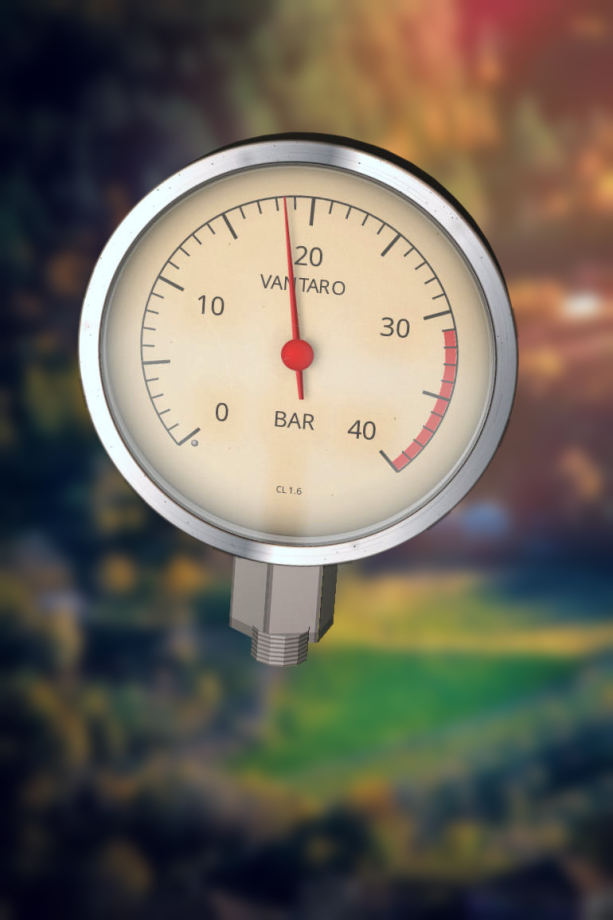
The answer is 18.5 bar
